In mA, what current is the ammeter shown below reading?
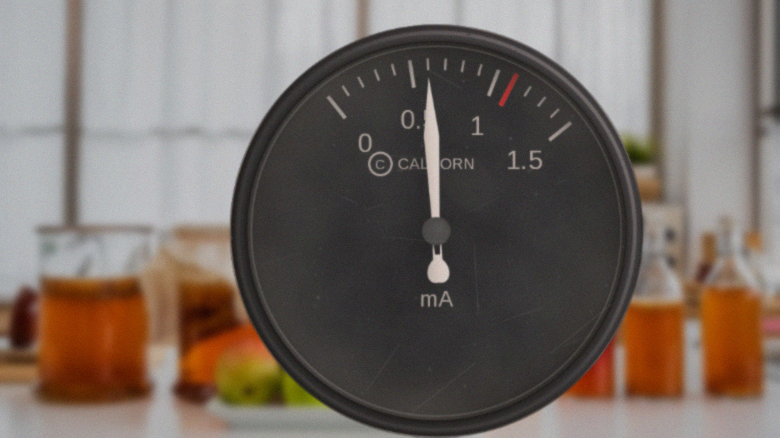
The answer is 0.6 mA
